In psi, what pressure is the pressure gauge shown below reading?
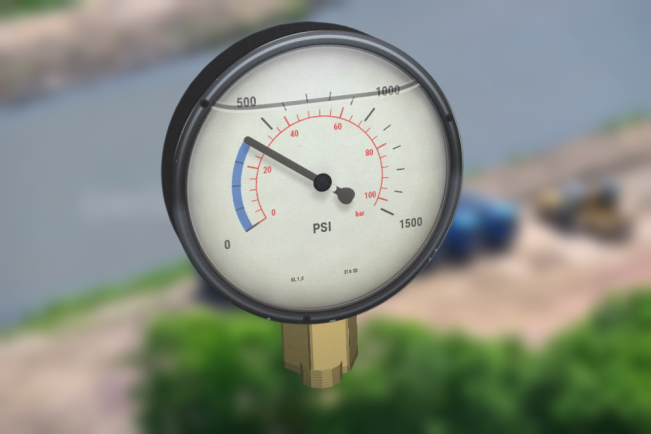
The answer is 400 psi
